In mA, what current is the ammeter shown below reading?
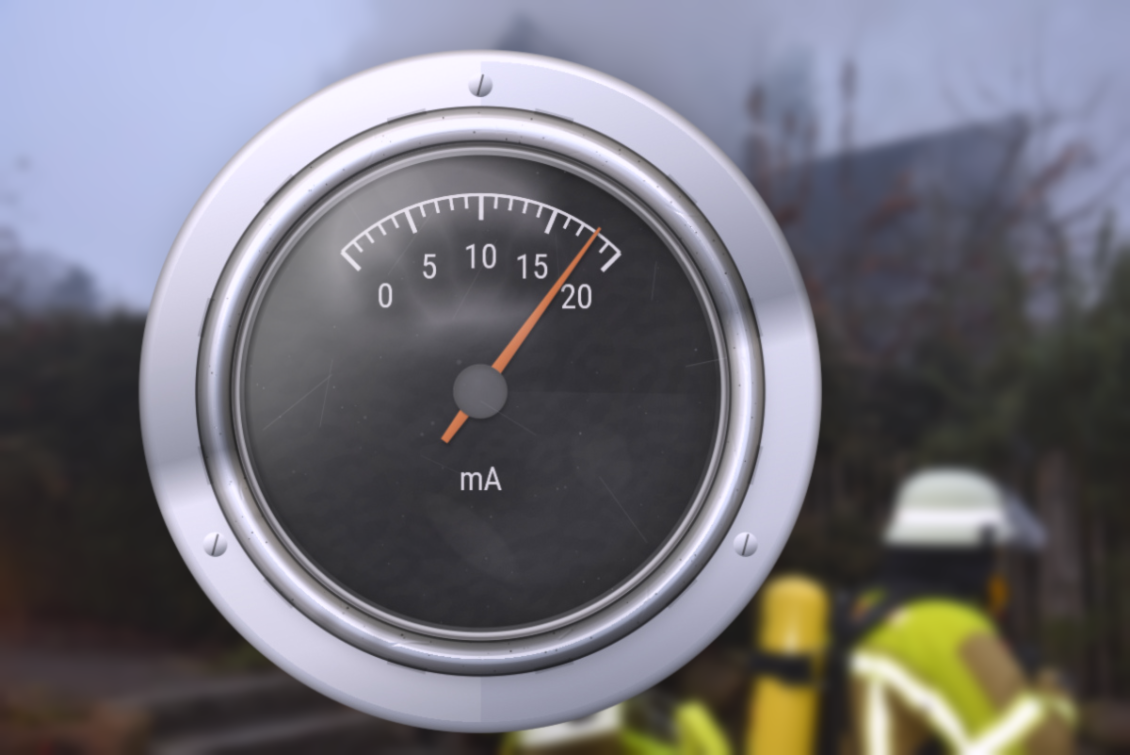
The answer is 18 mA
